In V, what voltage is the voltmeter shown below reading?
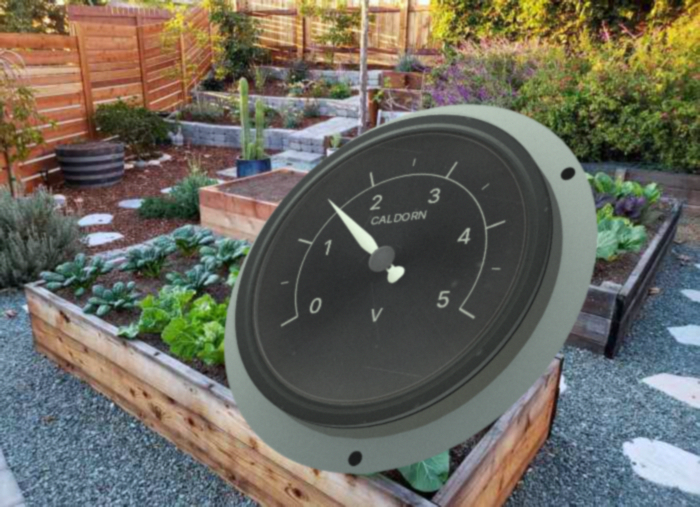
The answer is 1.5 V
